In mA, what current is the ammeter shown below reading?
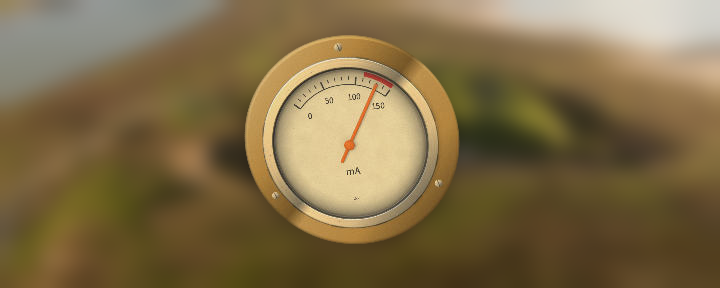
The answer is 130 mA
